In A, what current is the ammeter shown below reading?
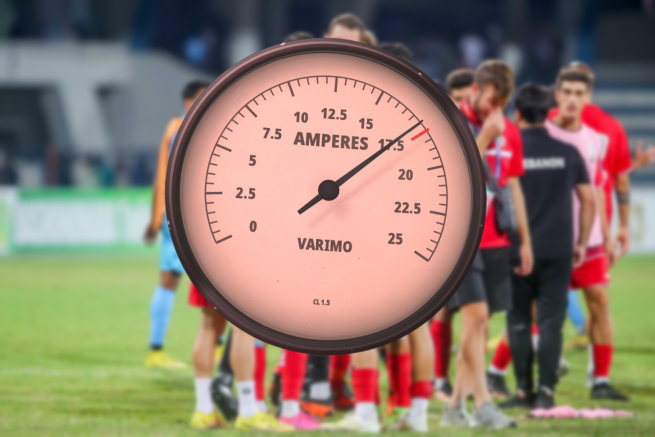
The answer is 17.5 A
